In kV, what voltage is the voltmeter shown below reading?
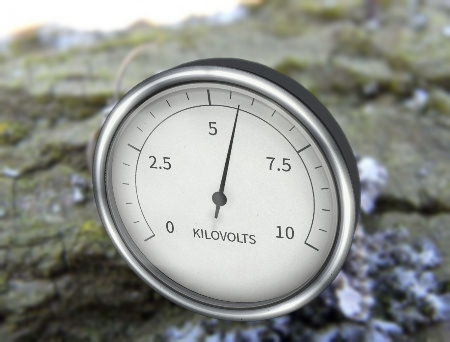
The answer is 5.75 kV
